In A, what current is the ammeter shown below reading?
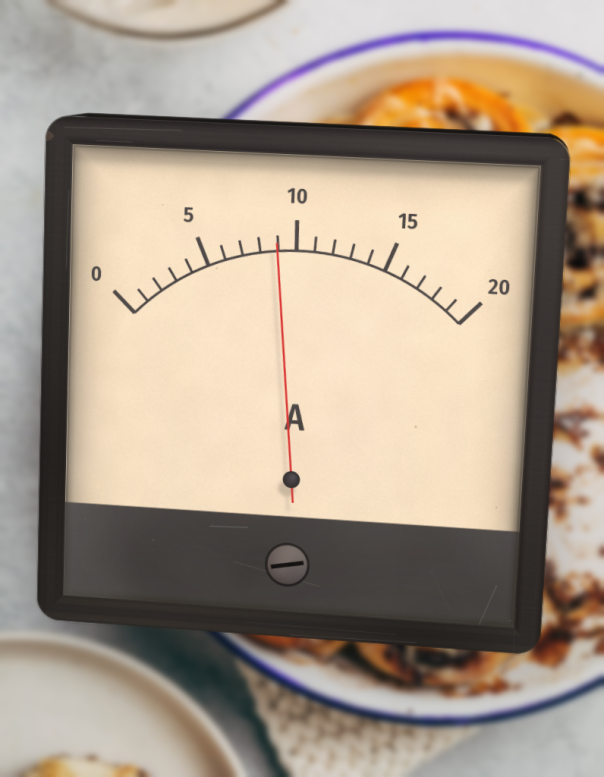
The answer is 9 A
